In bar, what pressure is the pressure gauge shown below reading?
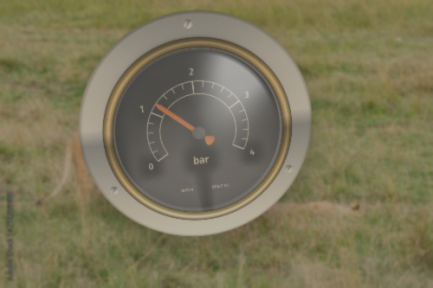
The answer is 1.2 bar
